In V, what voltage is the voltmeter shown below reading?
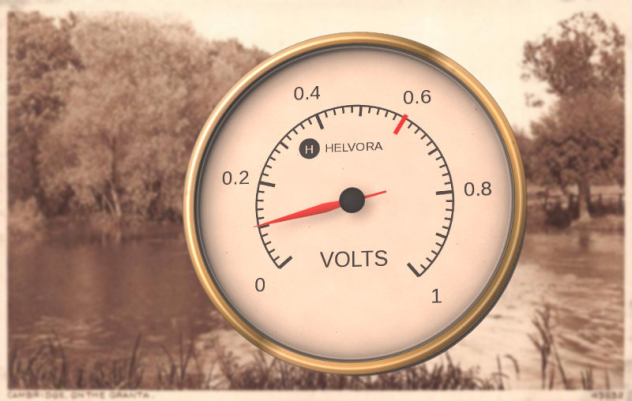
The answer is 0.1 V
